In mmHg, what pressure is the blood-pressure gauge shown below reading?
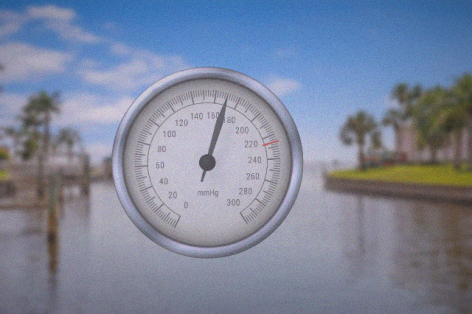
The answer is 170 mmHg
